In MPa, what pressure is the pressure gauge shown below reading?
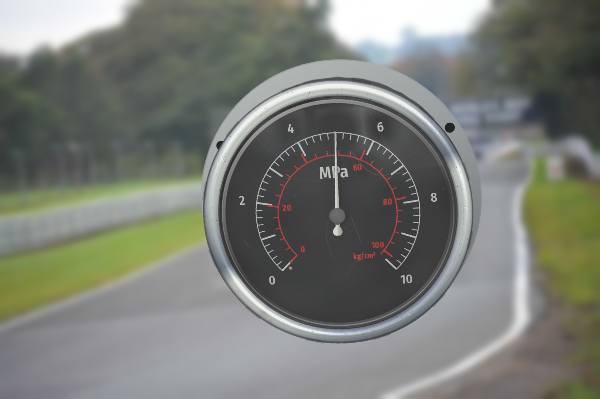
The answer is 5 MPa
